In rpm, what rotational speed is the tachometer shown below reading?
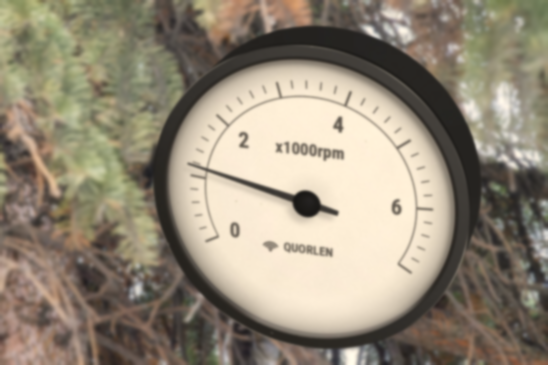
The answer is 1200 rpm
